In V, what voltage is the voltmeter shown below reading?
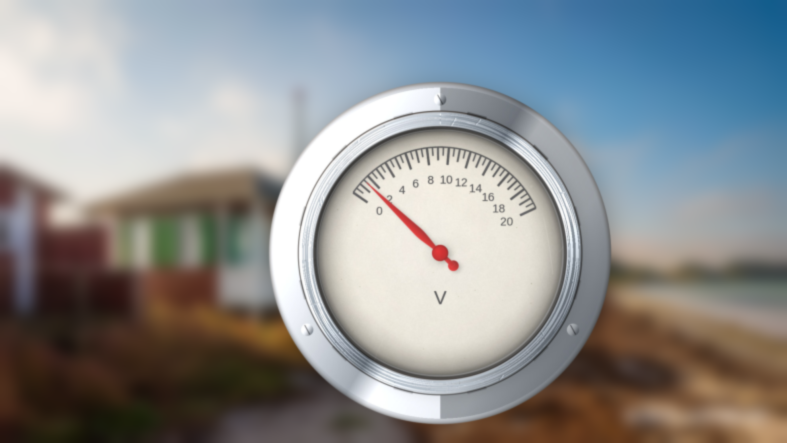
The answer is 1.5 V
